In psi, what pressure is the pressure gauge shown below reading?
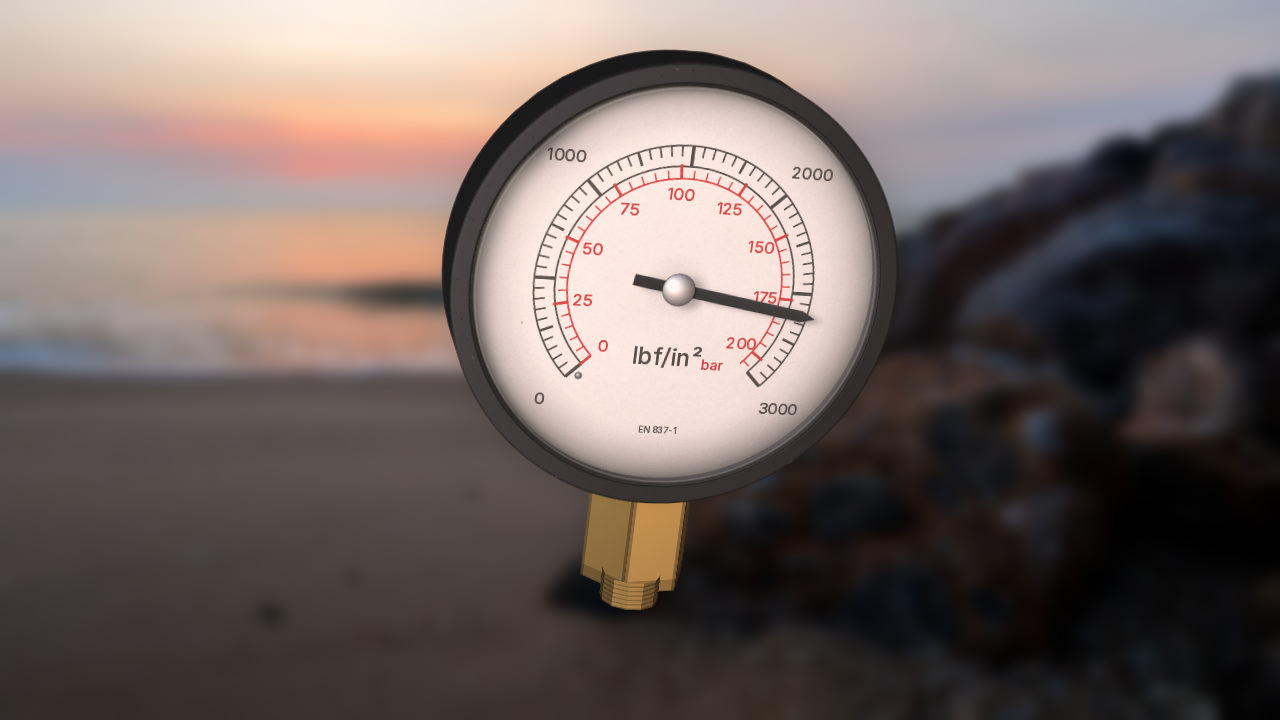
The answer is 2600 psi
